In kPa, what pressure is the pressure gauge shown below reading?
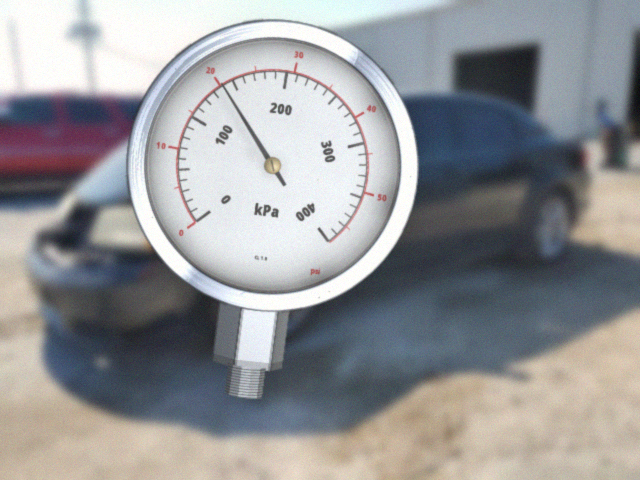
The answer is 140 kPa
